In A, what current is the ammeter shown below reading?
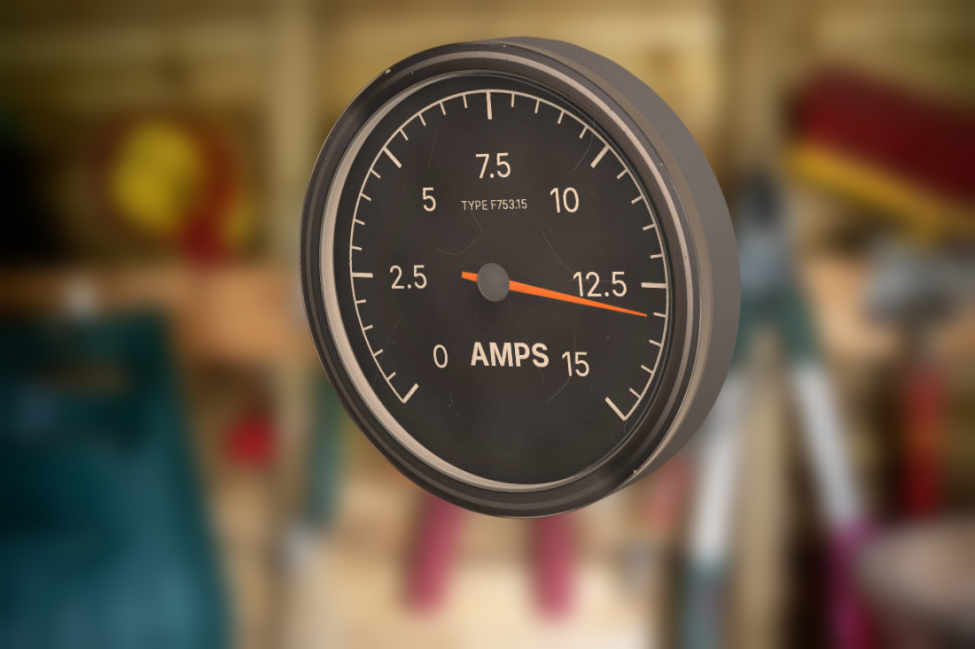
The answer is 13 A
